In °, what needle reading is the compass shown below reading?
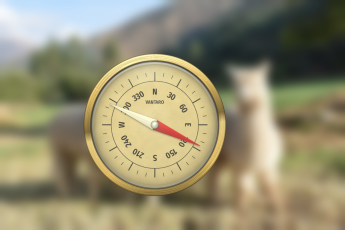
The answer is 115 °
